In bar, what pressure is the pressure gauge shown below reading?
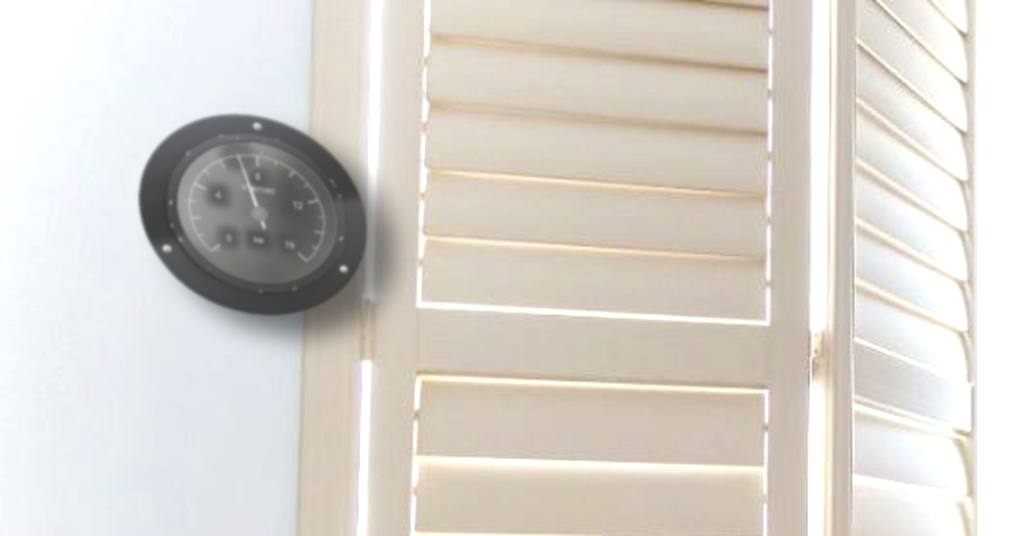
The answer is 7 bar
